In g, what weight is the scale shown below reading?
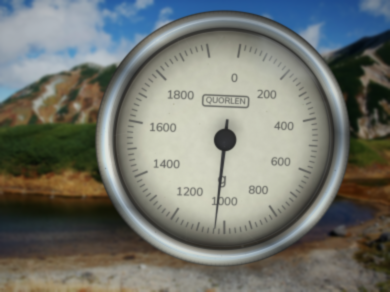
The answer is 1040 g
